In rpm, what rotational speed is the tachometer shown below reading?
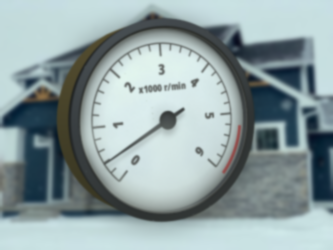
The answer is 400 rpm
